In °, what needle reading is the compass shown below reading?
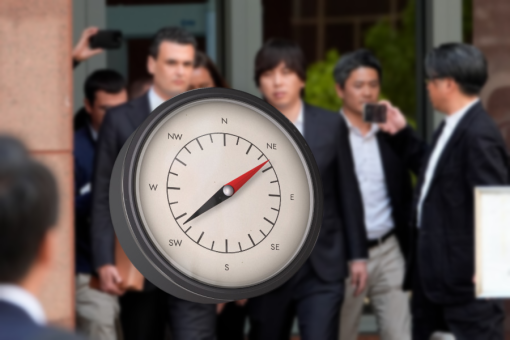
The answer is 52.5 °
